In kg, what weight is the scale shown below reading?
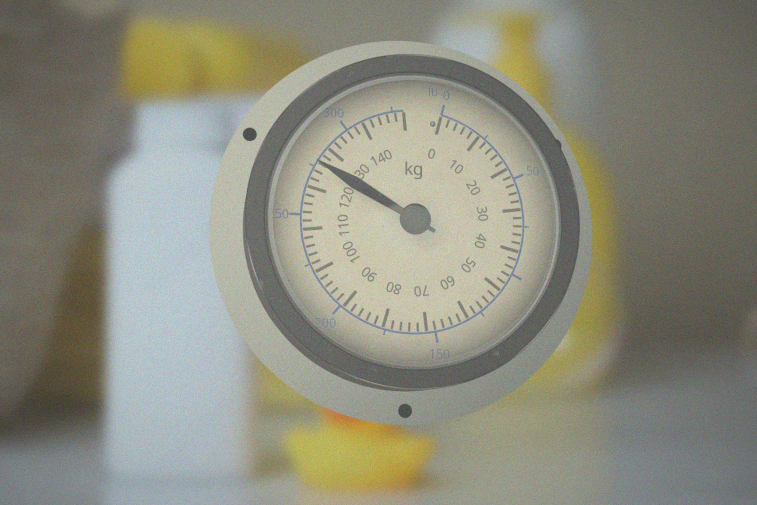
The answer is 126 kg
